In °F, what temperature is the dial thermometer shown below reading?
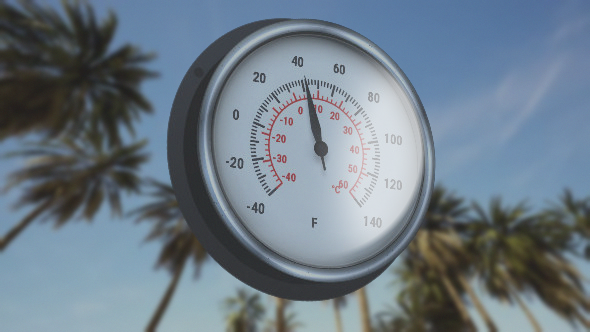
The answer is 40 °F
